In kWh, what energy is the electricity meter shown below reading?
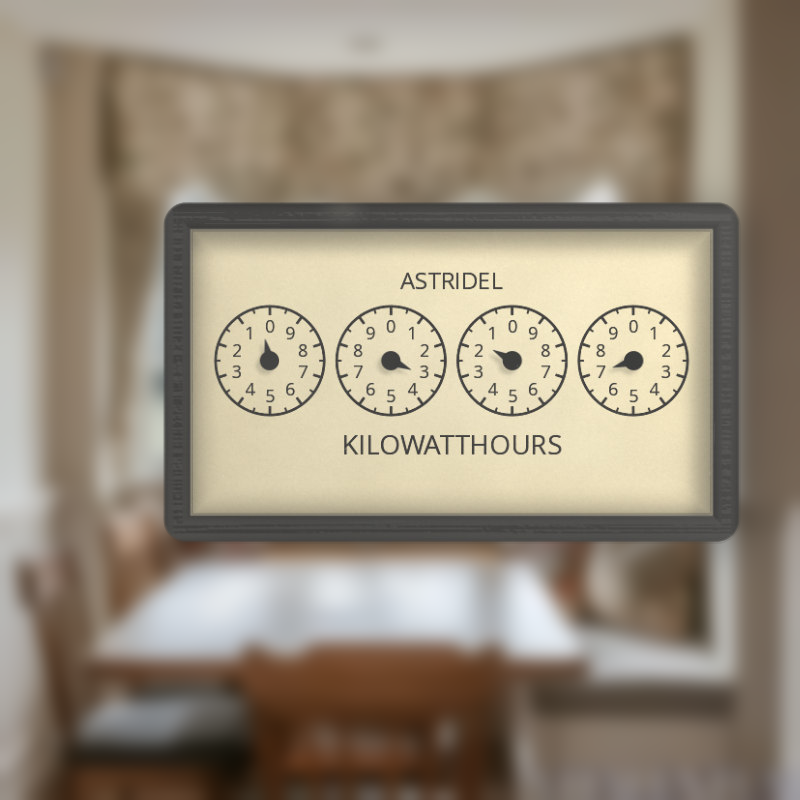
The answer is 317 kWh
